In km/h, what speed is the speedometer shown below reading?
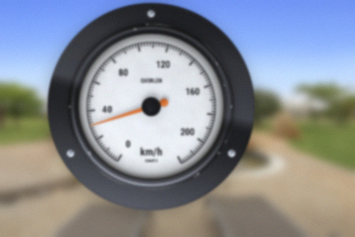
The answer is 30 km/h
